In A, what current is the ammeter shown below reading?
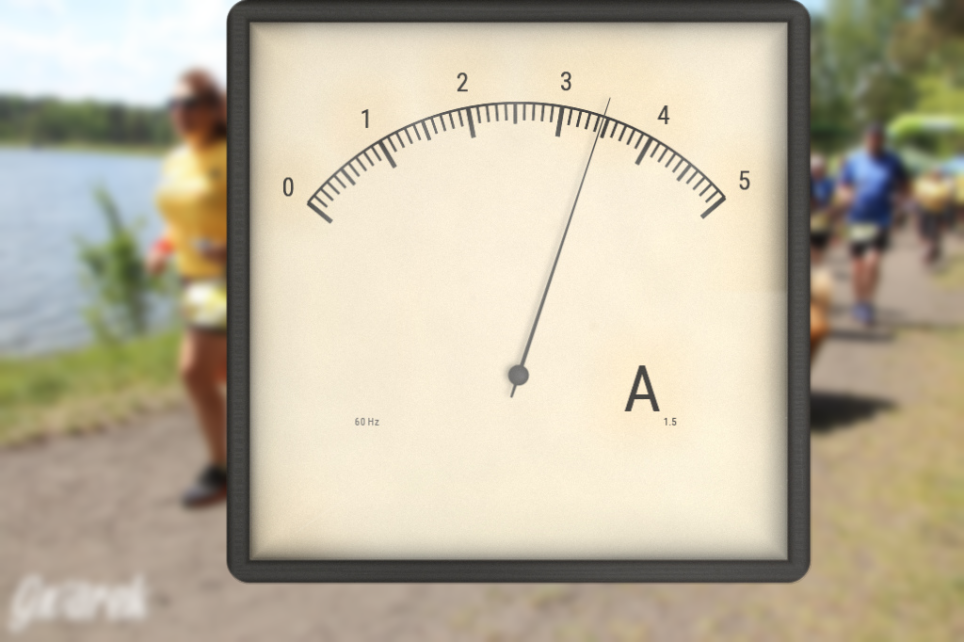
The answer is 3.45 A
